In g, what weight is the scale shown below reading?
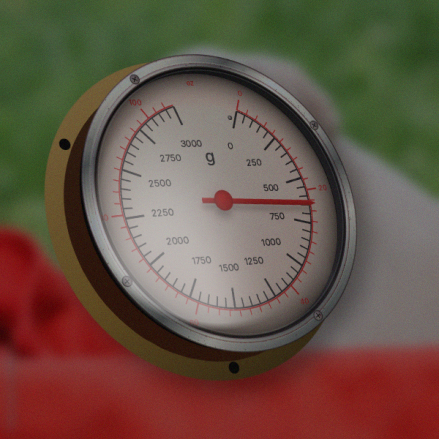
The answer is 650 g
